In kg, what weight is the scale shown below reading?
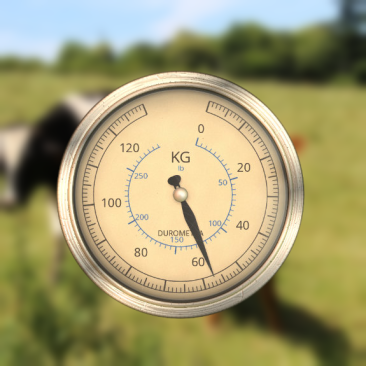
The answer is 57 kg
